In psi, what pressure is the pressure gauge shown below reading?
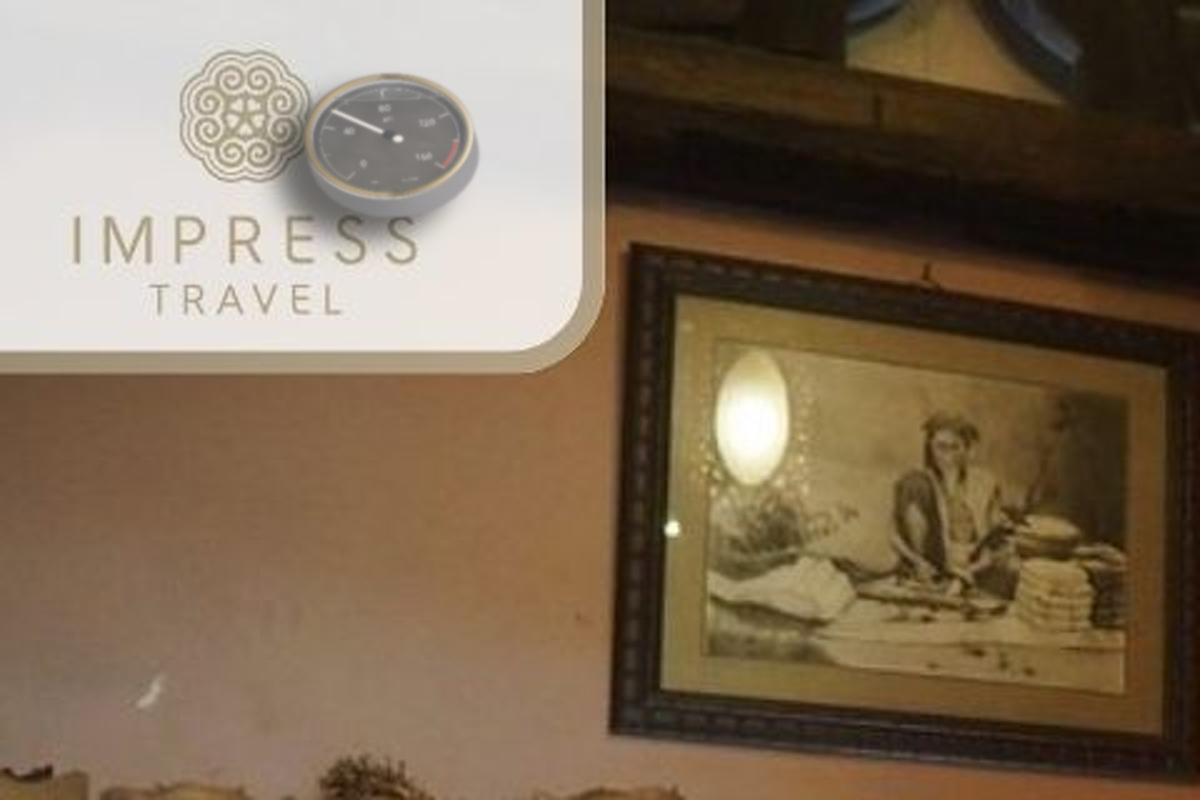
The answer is 50 psi
